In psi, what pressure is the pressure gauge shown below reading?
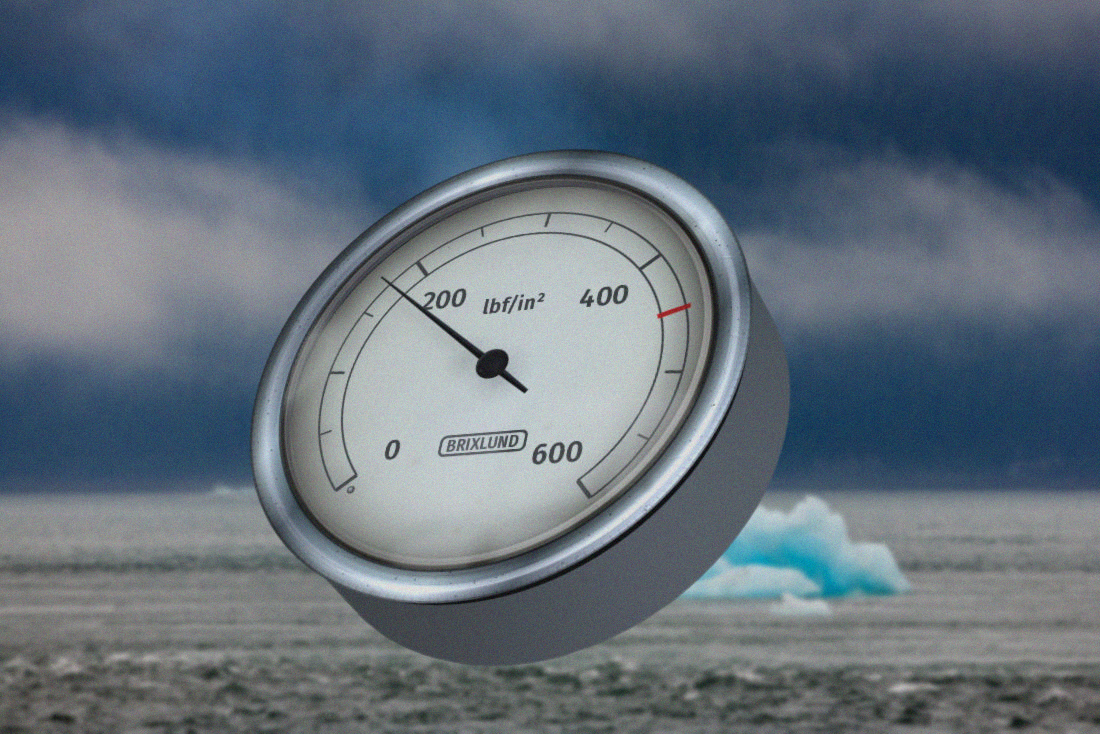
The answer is 175 psi
